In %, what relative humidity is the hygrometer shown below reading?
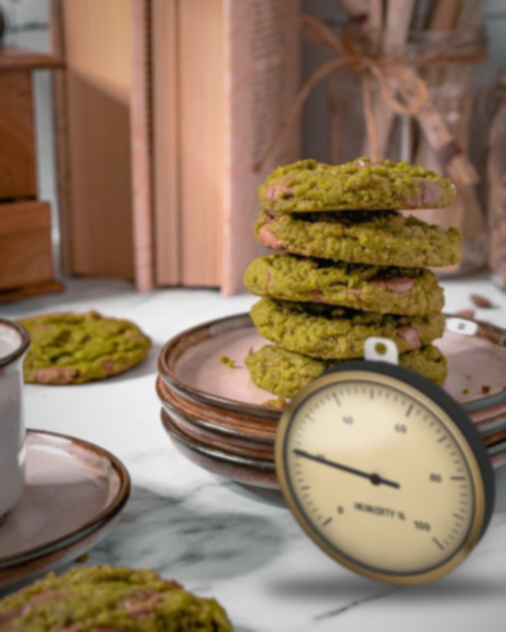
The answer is 20 %
